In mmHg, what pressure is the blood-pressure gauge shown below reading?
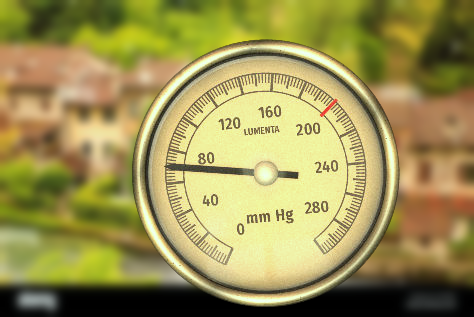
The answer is 70 mmHg
